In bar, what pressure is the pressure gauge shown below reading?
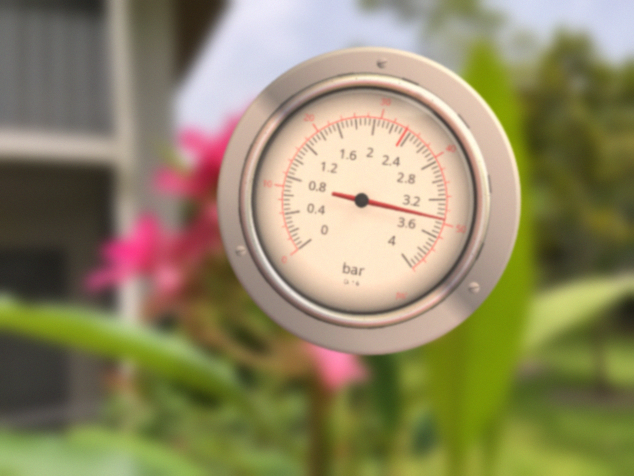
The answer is 3.4 bar
